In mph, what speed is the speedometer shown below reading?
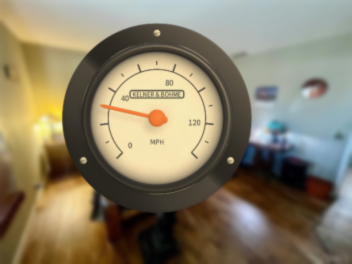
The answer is 30 mph
